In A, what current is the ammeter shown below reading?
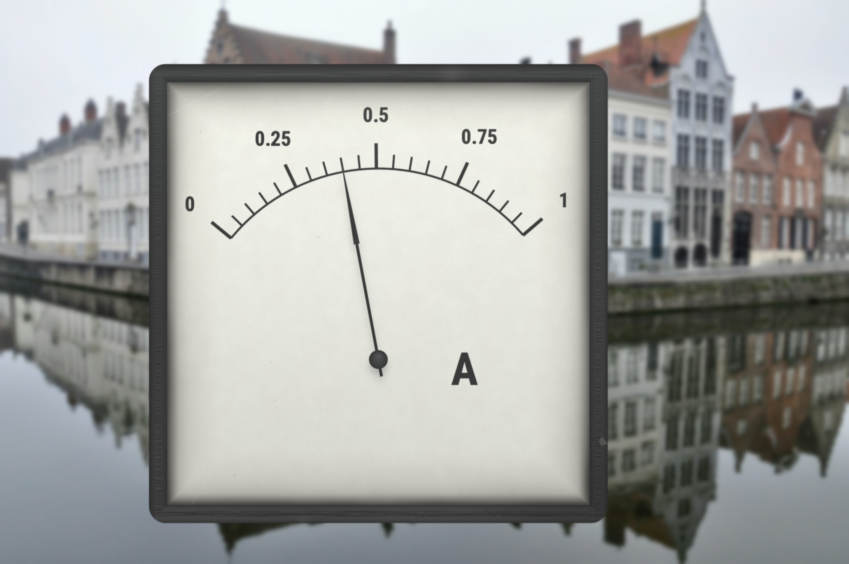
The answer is 0.4 A
